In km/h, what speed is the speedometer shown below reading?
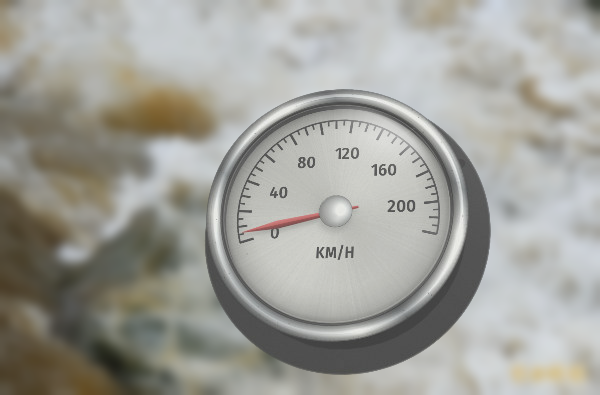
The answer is 5 km/h
